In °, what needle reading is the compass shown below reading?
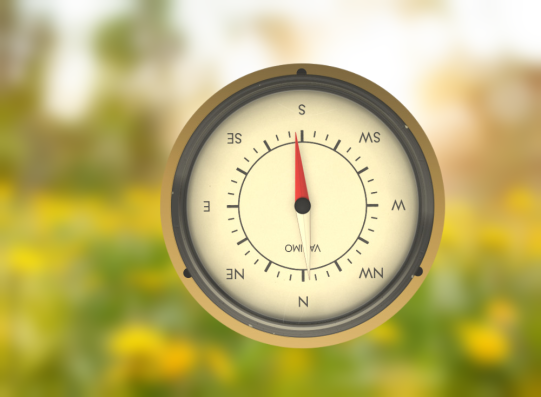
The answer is 175 °
